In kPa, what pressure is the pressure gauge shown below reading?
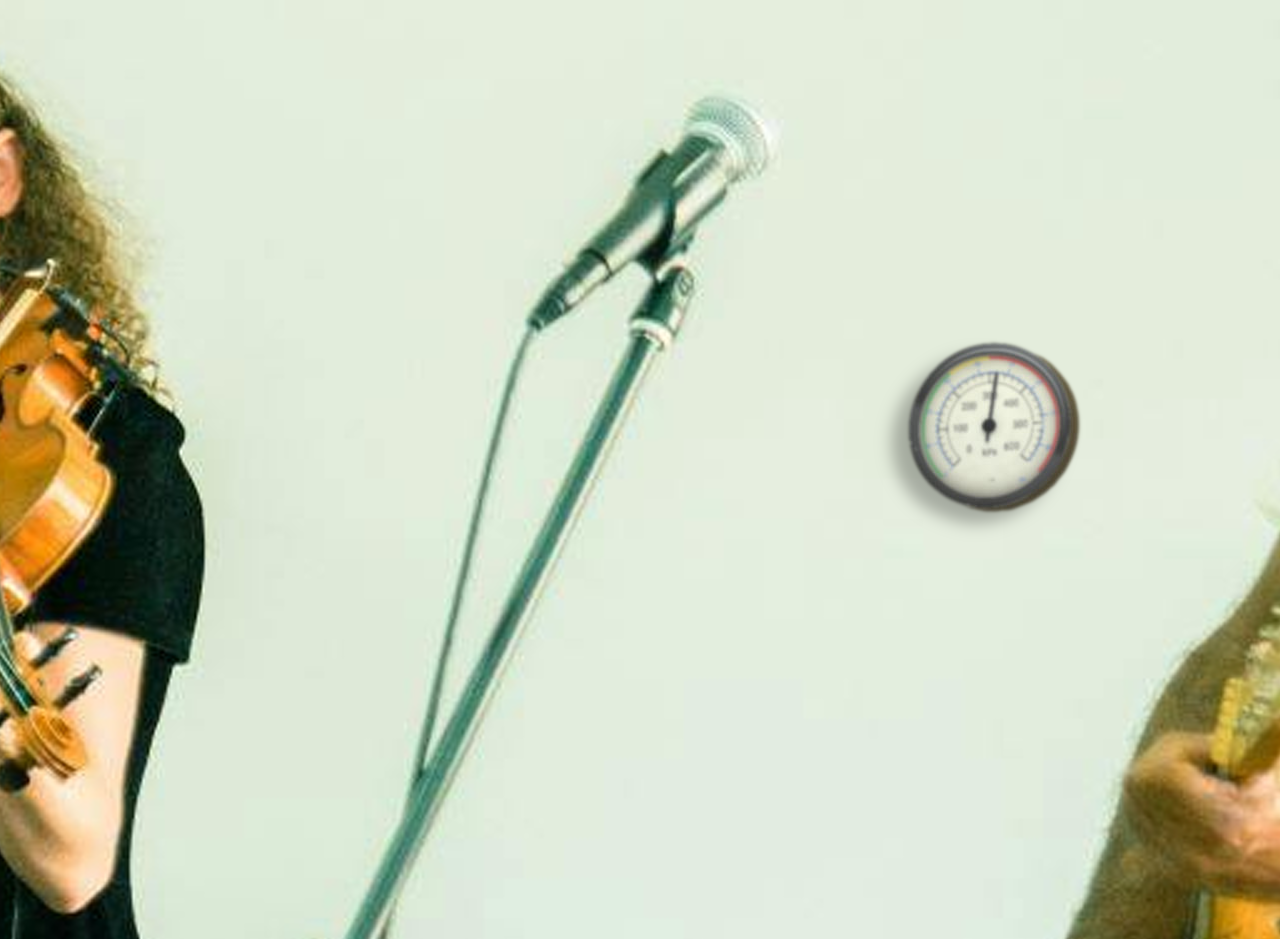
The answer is 320 kPa
